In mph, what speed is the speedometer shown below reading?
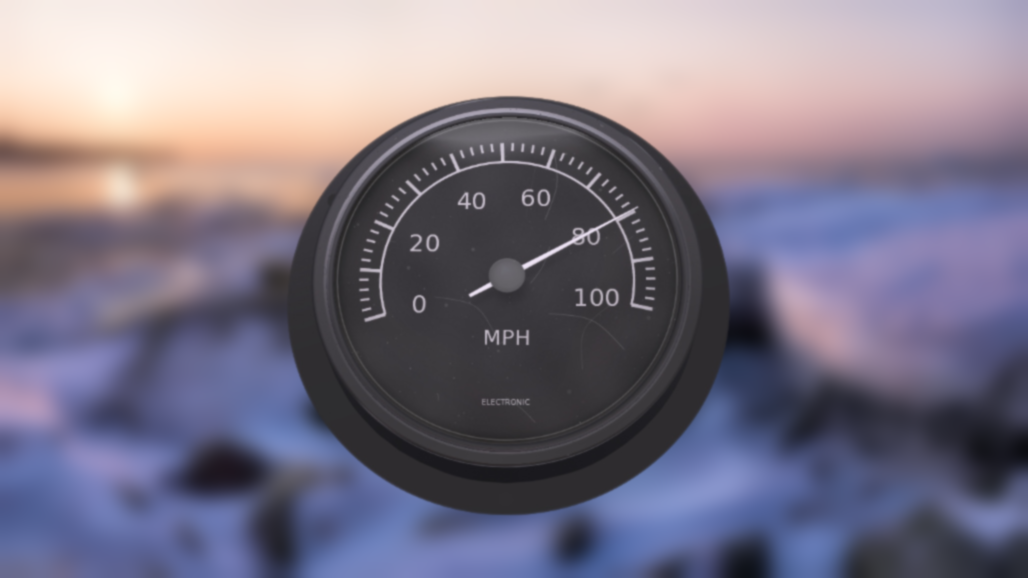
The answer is 80 mph
